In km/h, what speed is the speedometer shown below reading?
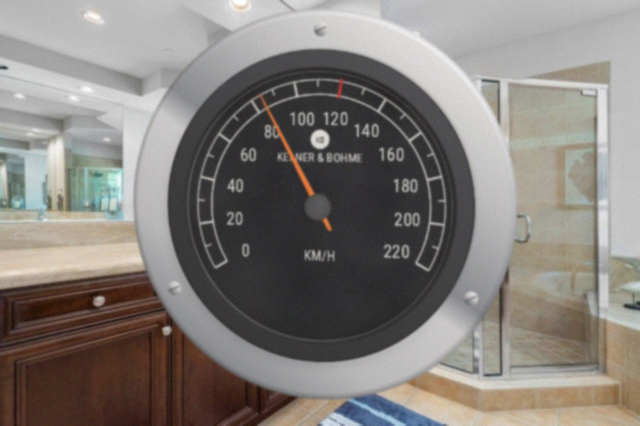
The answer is 85 km/h
